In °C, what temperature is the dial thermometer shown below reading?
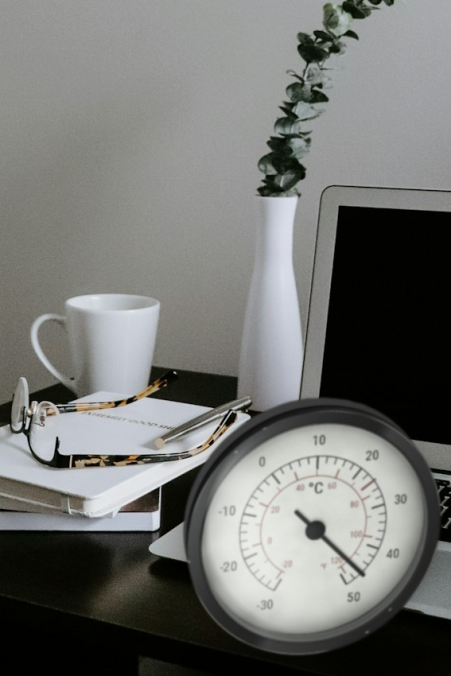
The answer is 46 °C
